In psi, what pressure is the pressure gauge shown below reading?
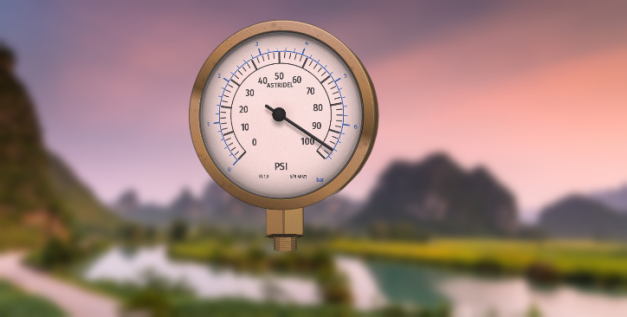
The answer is 96 psi
